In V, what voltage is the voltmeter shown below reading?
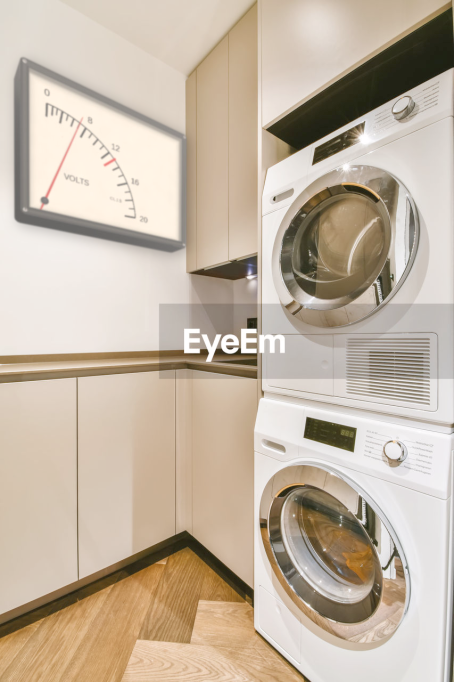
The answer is 7 V
